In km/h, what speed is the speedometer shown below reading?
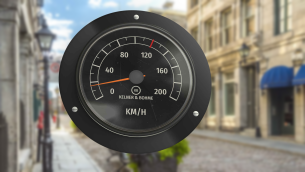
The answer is 15 km/h
